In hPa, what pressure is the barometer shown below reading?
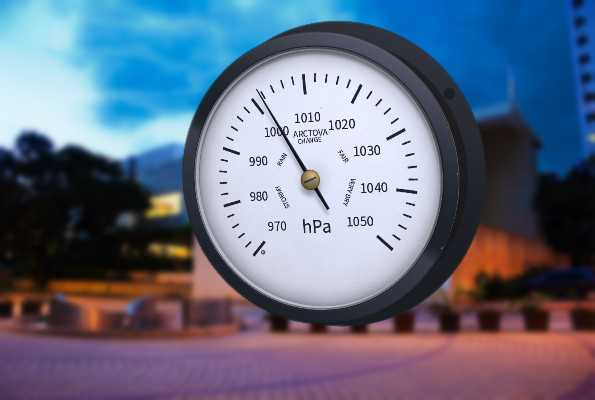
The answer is 1002 hPa
